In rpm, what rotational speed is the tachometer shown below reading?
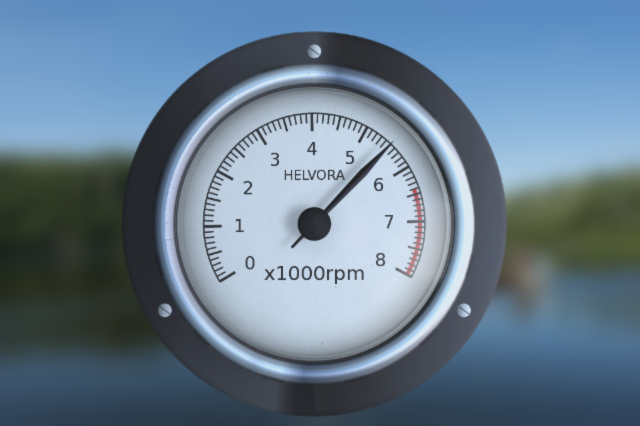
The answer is 5500 rpm
